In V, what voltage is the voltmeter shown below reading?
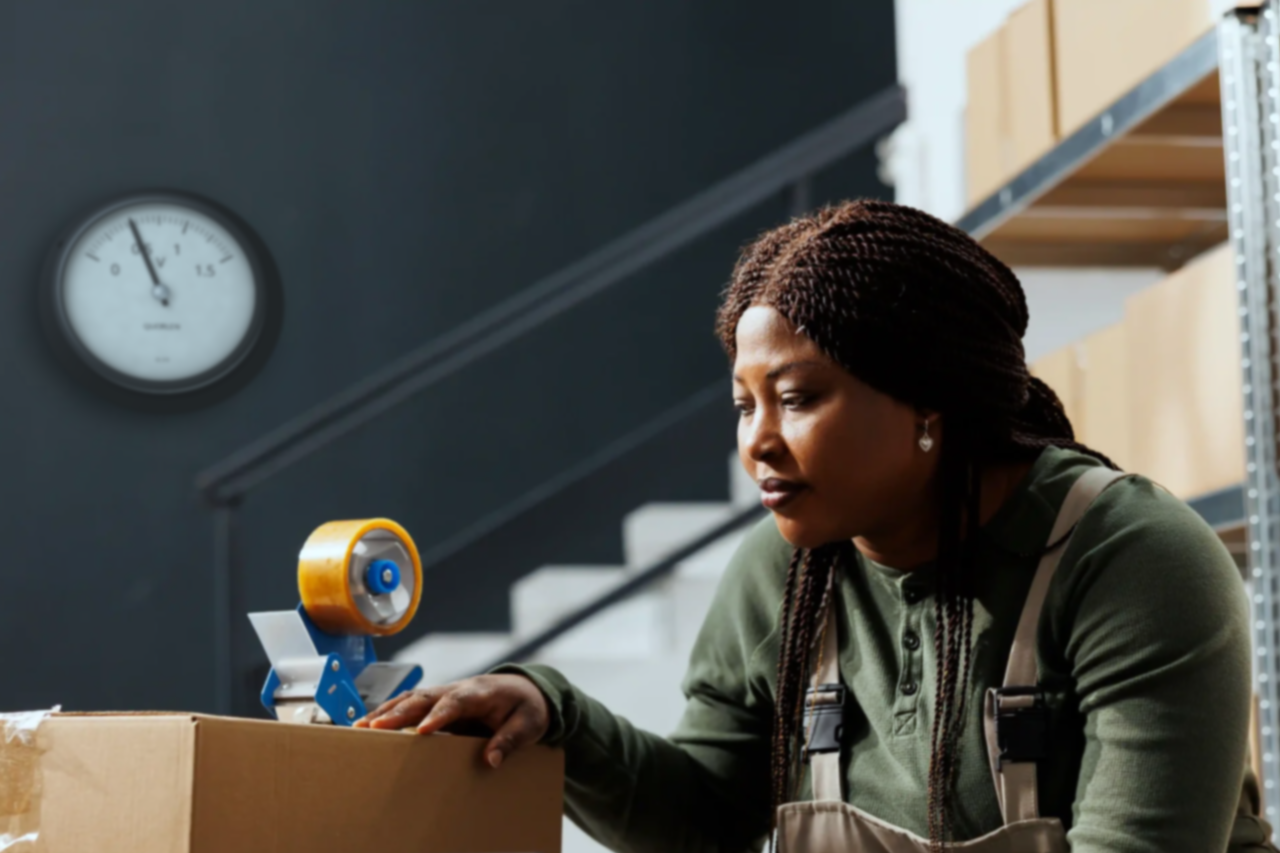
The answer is 0.5 V
